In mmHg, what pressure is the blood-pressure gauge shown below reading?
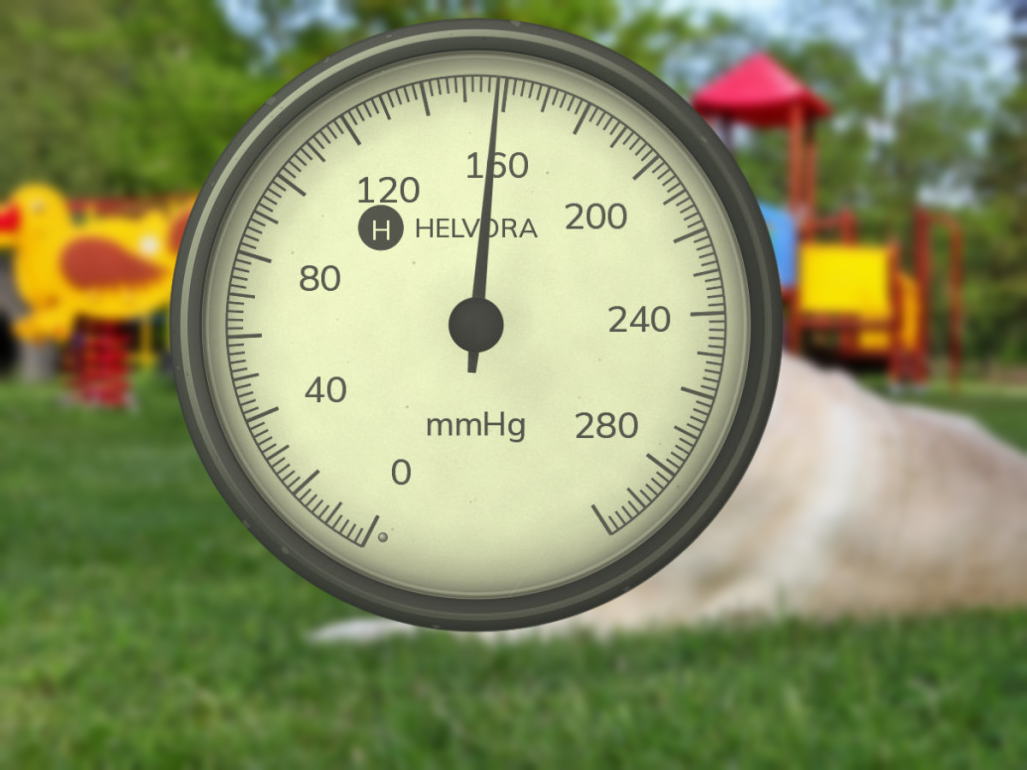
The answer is 158 mmHg
